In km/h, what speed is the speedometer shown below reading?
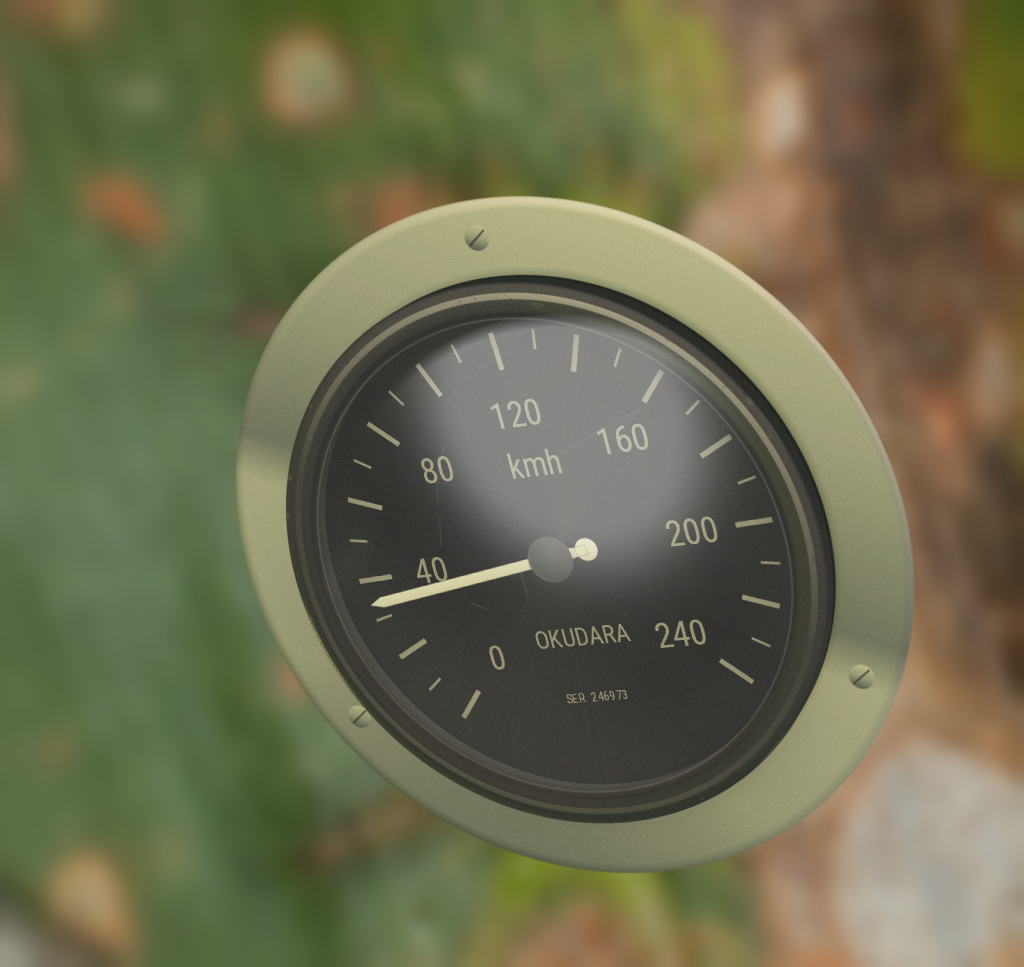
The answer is 35 km/h
